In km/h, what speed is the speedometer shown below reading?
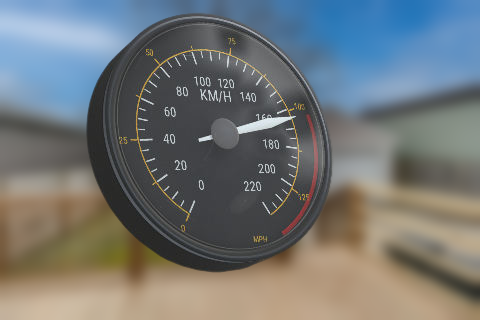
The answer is 165 km/h
